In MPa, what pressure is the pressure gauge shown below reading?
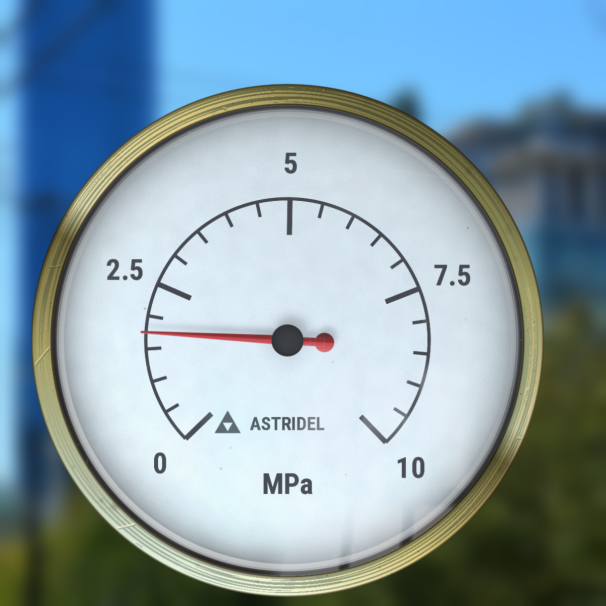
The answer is 1.75 MPa
